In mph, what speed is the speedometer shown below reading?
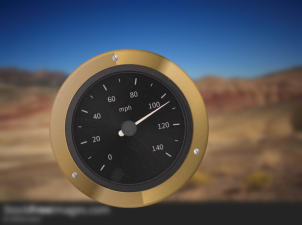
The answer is 105 mph
